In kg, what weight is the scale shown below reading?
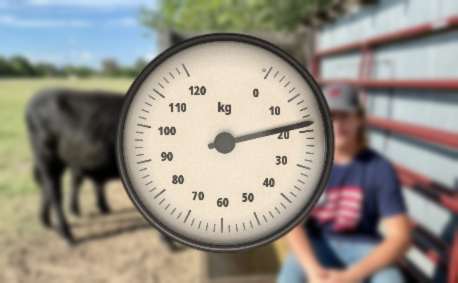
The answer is 18 kg
